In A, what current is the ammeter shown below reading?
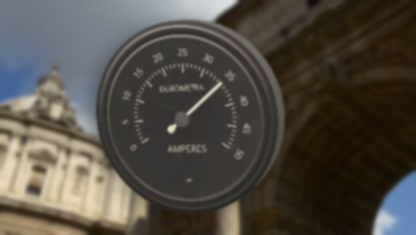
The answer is 35 A
